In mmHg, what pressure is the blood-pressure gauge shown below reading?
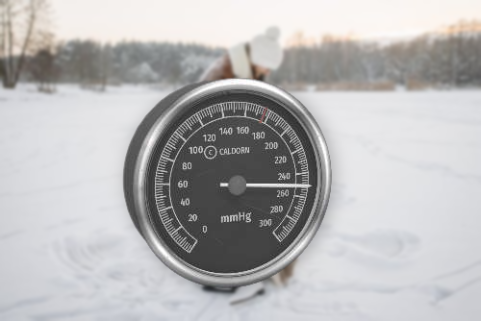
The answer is 250 mmHg
